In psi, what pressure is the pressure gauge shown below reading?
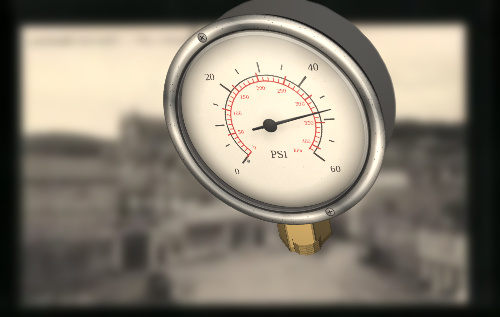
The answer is 47.5 psi
